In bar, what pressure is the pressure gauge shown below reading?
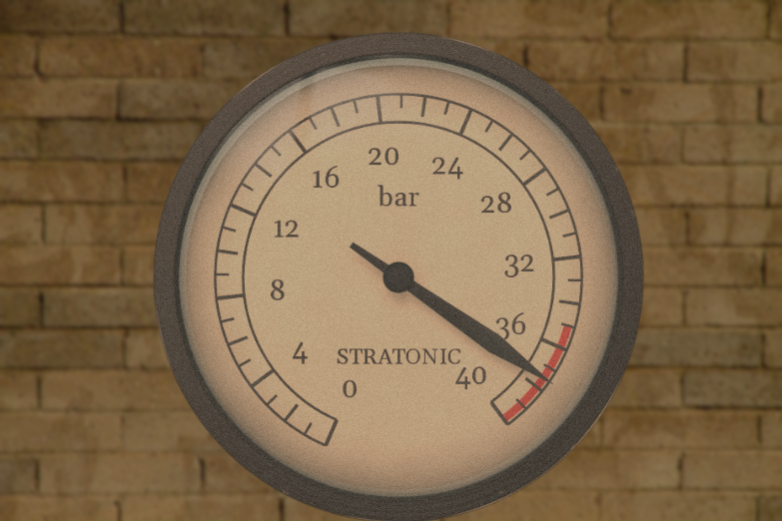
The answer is 37.5 bar
